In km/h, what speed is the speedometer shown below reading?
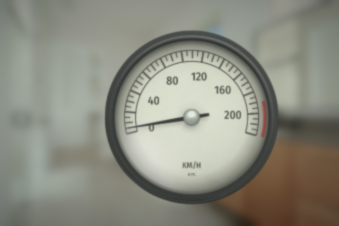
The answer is 5 km/h
